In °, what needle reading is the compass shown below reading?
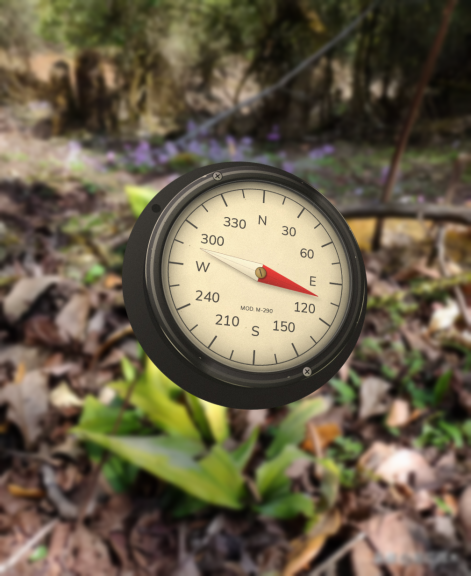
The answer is 105 °
